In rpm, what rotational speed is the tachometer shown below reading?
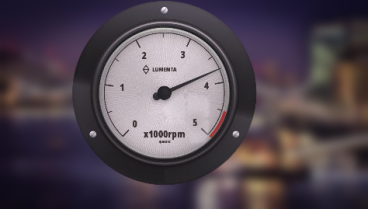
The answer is 3750 rpm
